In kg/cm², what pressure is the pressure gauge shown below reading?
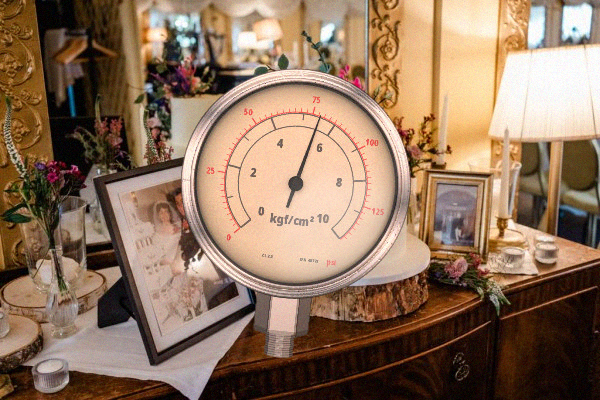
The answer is 5.5 kg/cm²
